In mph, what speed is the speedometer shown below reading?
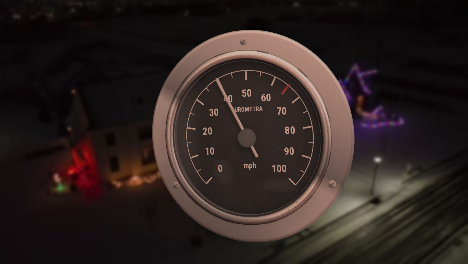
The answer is 40 mph
